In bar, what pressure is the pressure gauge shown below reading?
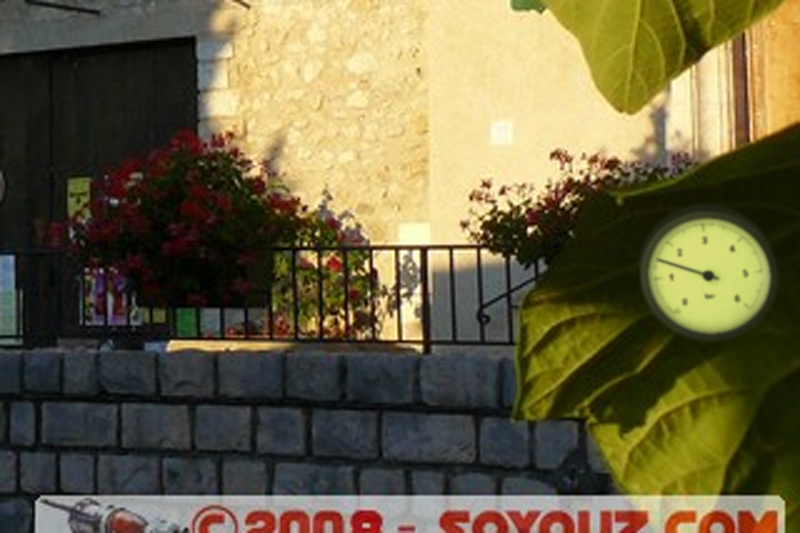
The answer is 1.5 bar
